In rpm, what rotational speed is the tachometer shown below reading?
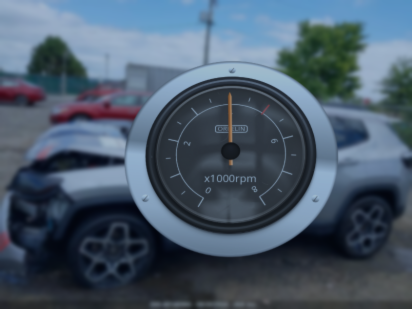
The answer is 4000 rpm
